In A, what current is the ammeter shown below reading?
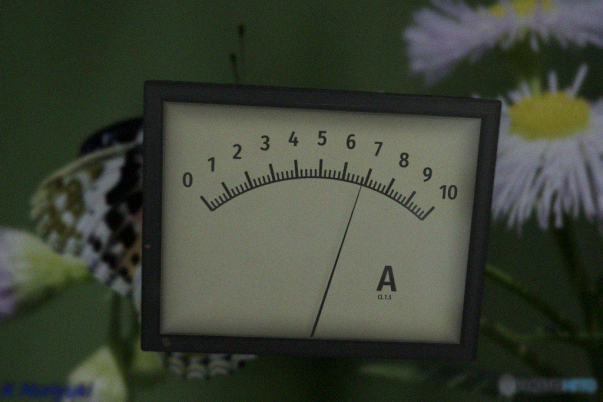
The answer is 6.8 A
